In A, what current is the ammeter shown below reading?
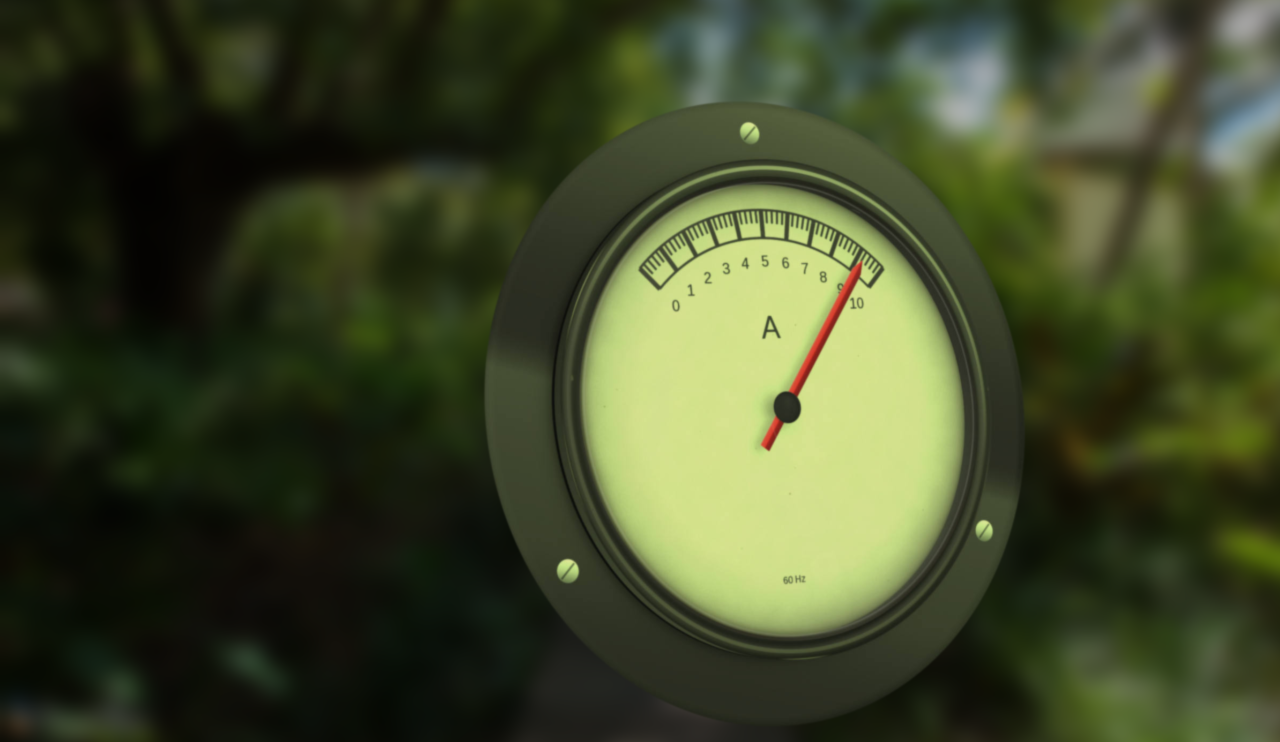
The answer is 9 A
